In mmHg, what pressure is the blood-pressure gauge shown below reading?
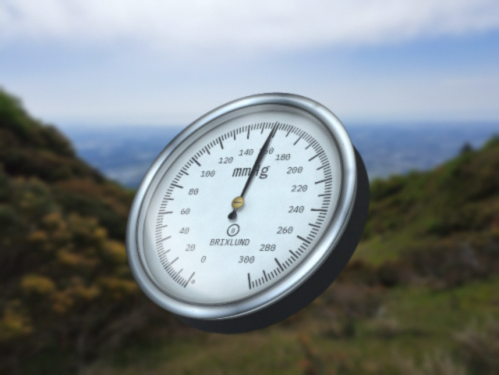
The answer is 160 mmHg
